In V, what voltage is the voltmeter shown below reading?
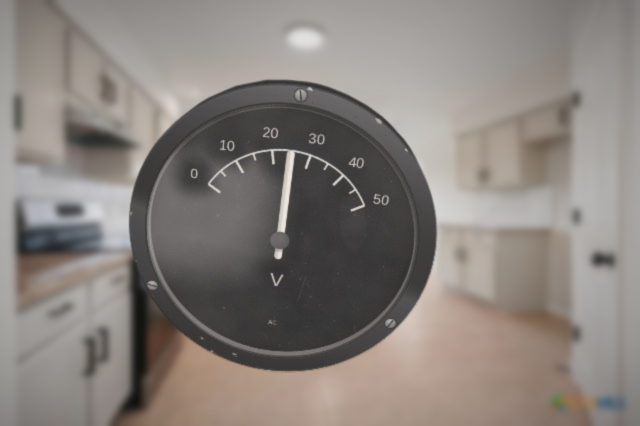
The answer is 25 V
